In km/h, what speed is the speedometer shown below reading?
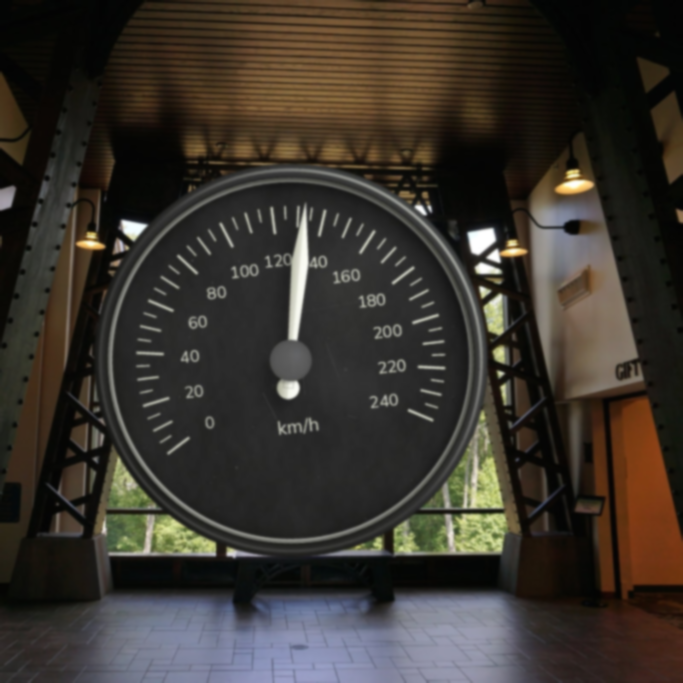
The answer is 132.5 km/h
